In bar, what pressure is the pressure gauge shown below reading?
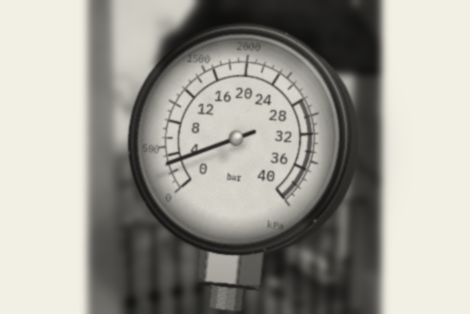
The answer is 3 bar
